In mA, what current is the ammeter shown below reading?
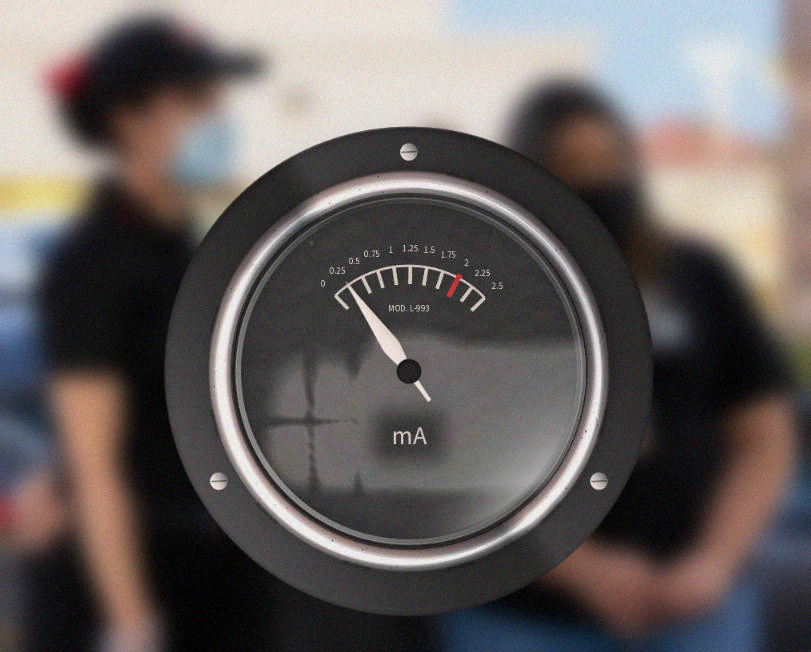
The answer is 0.25 mA
